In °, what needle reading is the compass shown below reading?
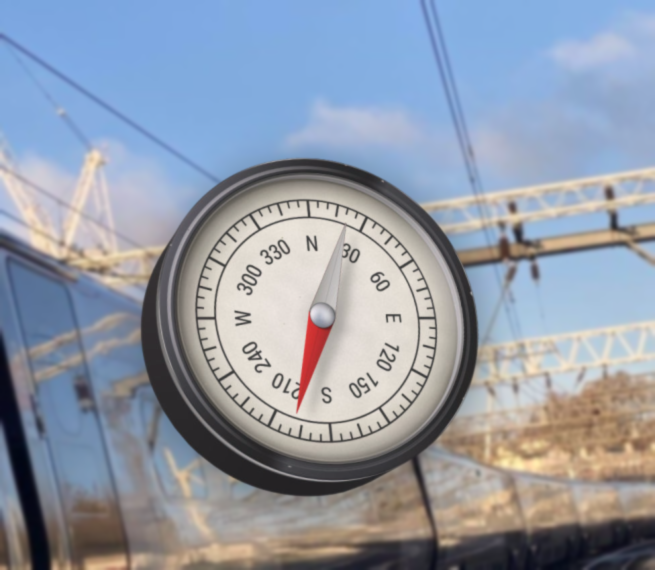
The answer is 200 °
